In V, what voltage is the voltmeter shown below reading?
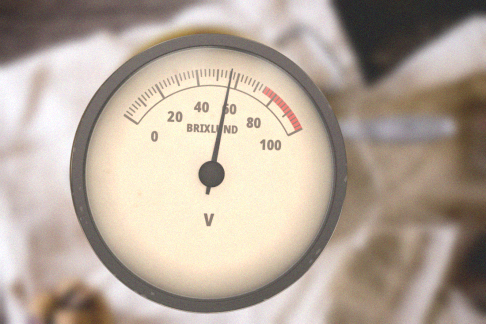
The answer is 56 V
